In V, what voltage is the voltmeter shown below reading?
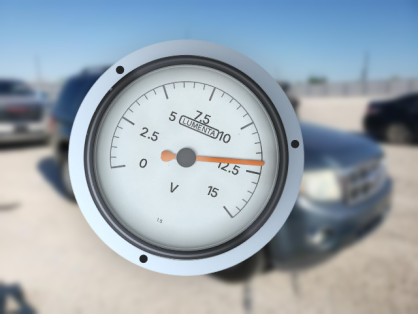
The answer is 12 V
